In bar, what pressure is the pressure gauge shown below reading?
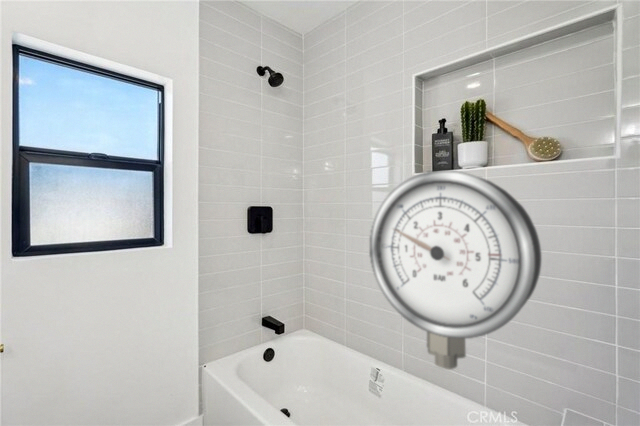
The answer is 1.5 bar
